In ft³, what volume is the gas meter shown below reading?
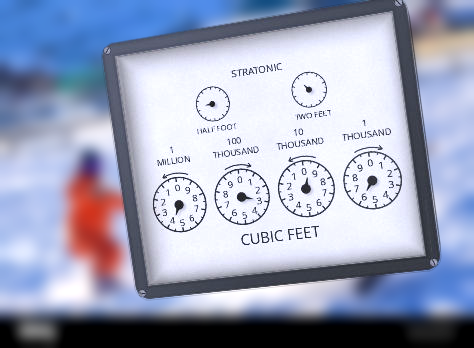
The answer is 429600 ft³
